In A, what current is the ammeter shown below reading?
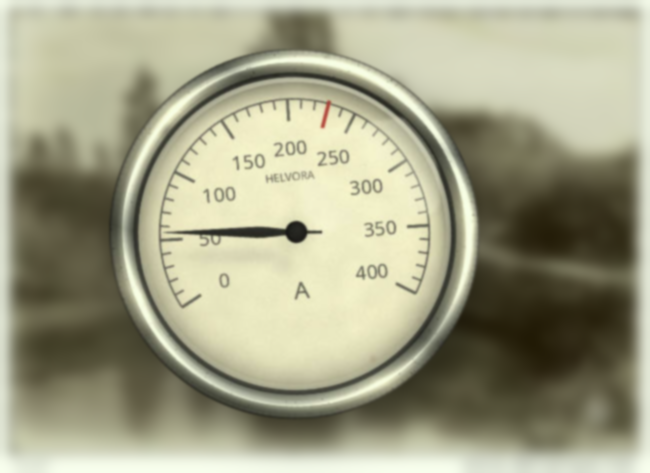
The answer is 55 A
